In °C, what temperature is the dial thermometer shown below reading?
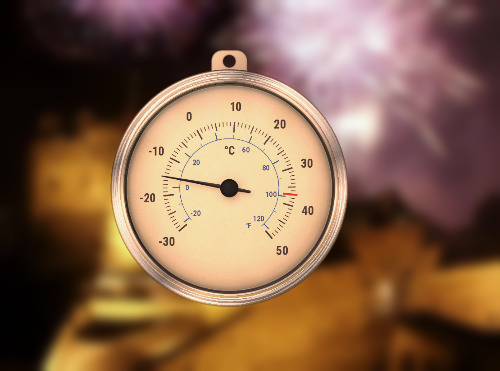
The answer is -15 °C
